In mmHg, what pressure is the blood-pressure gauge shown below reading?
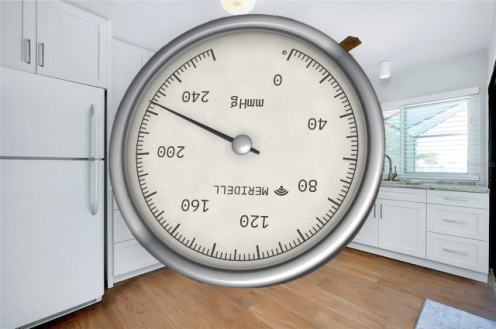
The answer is 224 mmHg
